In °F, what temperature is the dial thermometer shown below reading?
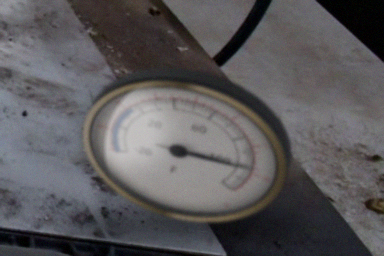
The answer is 100 °F
